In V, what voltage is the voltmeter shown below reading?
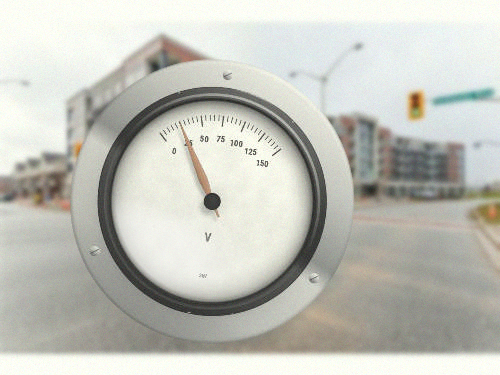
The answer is 25 V
